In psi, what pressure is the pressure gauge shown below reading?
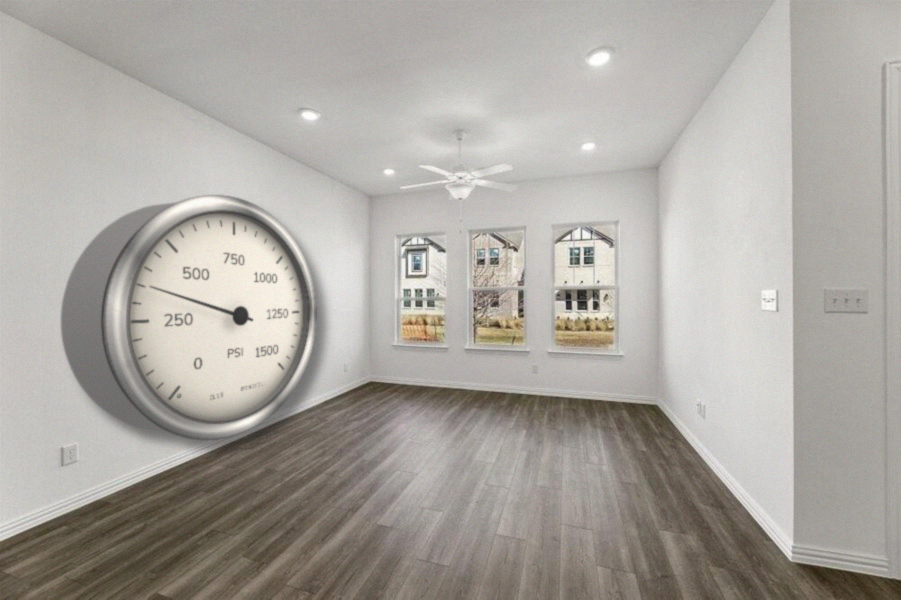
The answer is 350 psi
